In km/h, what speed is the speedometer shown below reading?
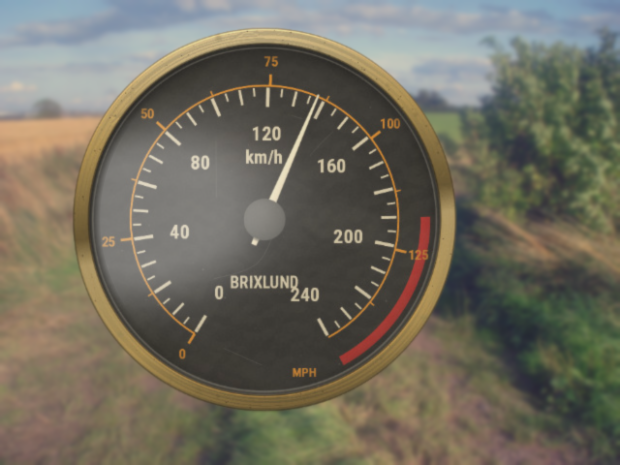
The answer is 137.5 km/h
